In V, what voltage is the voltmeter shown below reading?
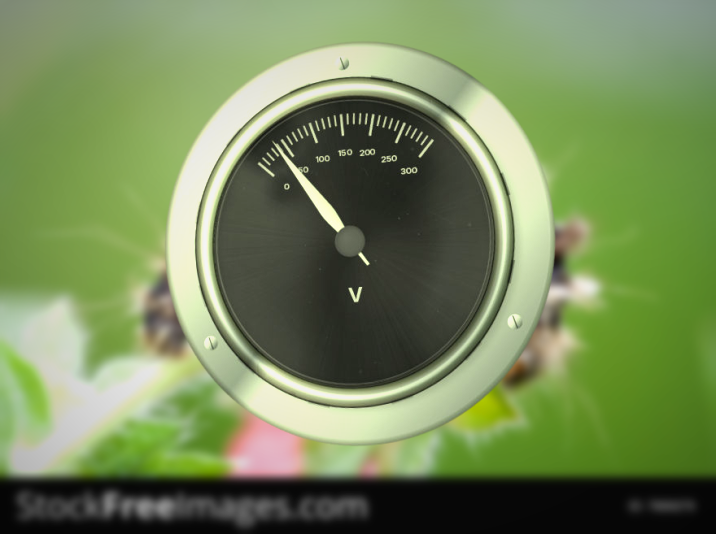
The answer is 40 V
